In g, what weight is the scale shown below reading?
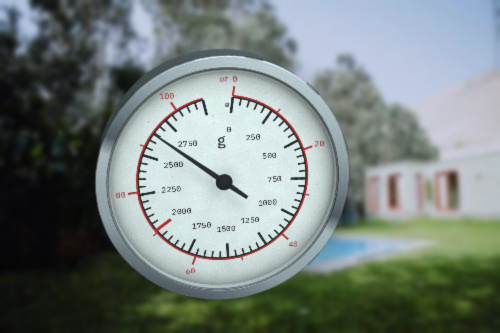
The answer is 2650 g
